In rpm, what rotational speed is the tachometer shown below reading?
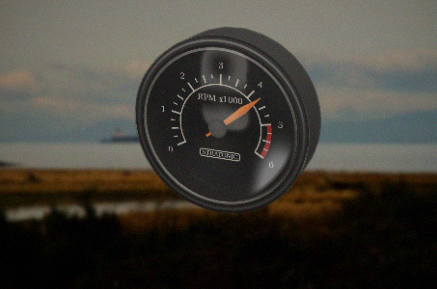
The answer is 4250 rpm
